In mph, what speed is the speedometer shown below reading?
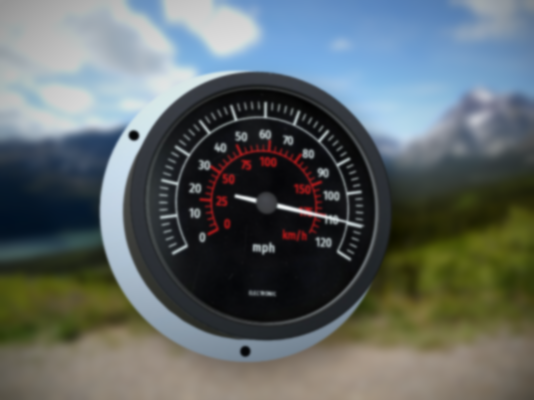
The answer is 110 mph
